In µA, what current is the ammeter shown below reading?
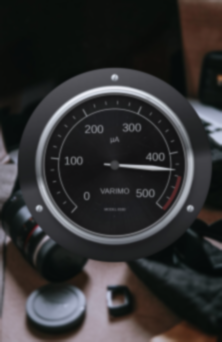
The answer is 430 µA
